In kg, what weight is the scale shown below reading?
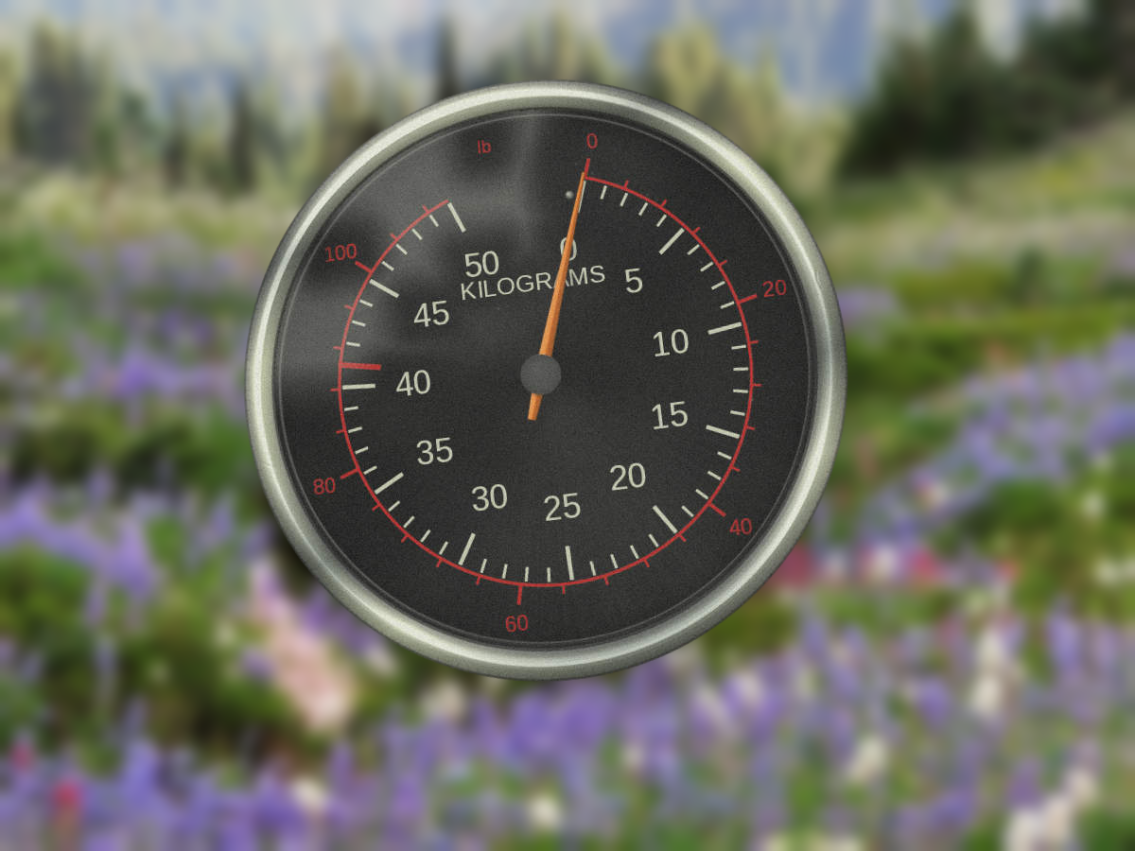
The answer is 0 kg
